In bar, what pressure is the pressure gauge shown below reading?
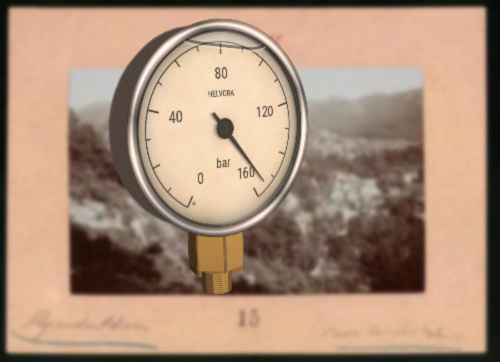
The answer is 155 bar
